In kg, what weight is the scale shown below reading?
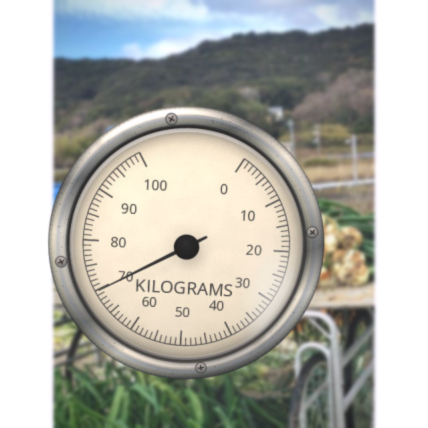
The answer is 70 kg
